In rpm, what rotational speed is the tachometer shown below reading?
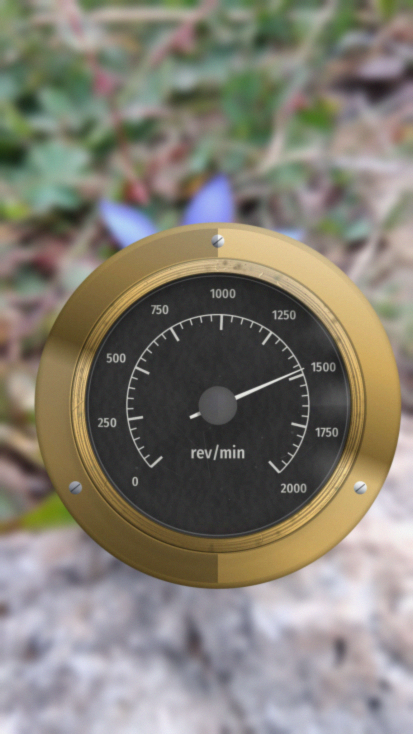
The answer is 1475 rpm
